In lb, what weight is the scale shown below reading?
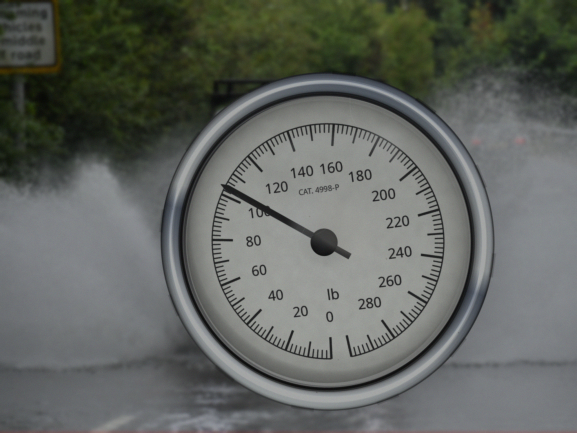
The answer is 104 lb
